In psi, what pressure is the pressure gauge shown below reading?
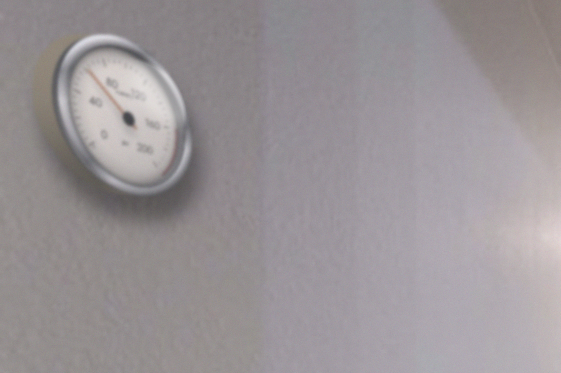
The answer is 60 psi
